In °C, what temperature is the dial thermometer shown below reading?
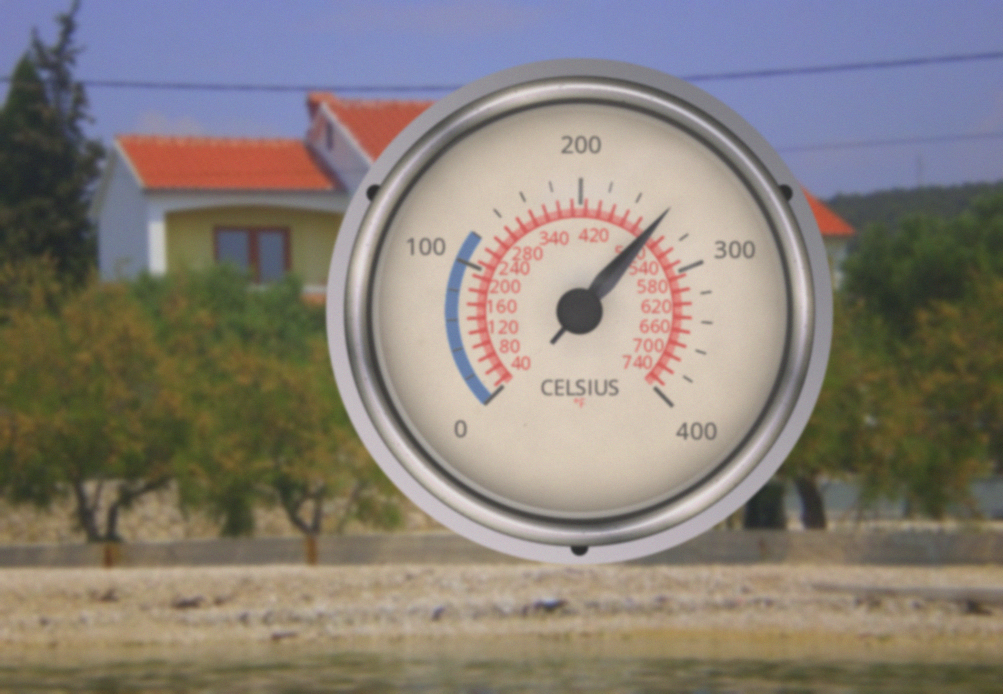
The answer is 260 °C
